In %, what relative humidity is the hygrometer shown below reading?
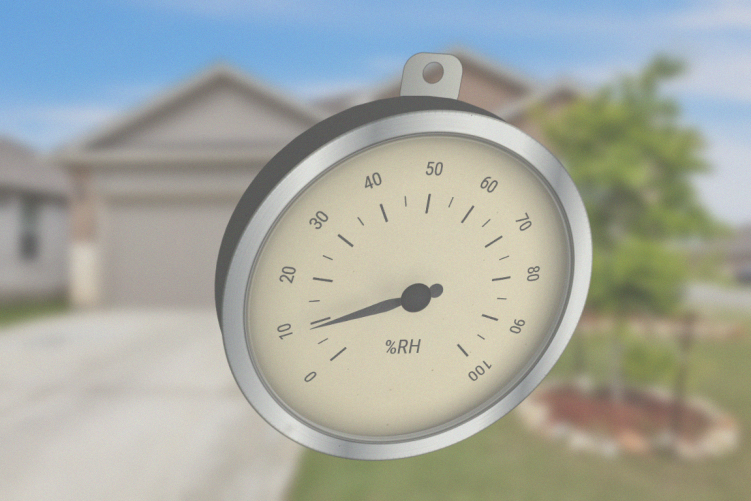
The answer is 10 %
